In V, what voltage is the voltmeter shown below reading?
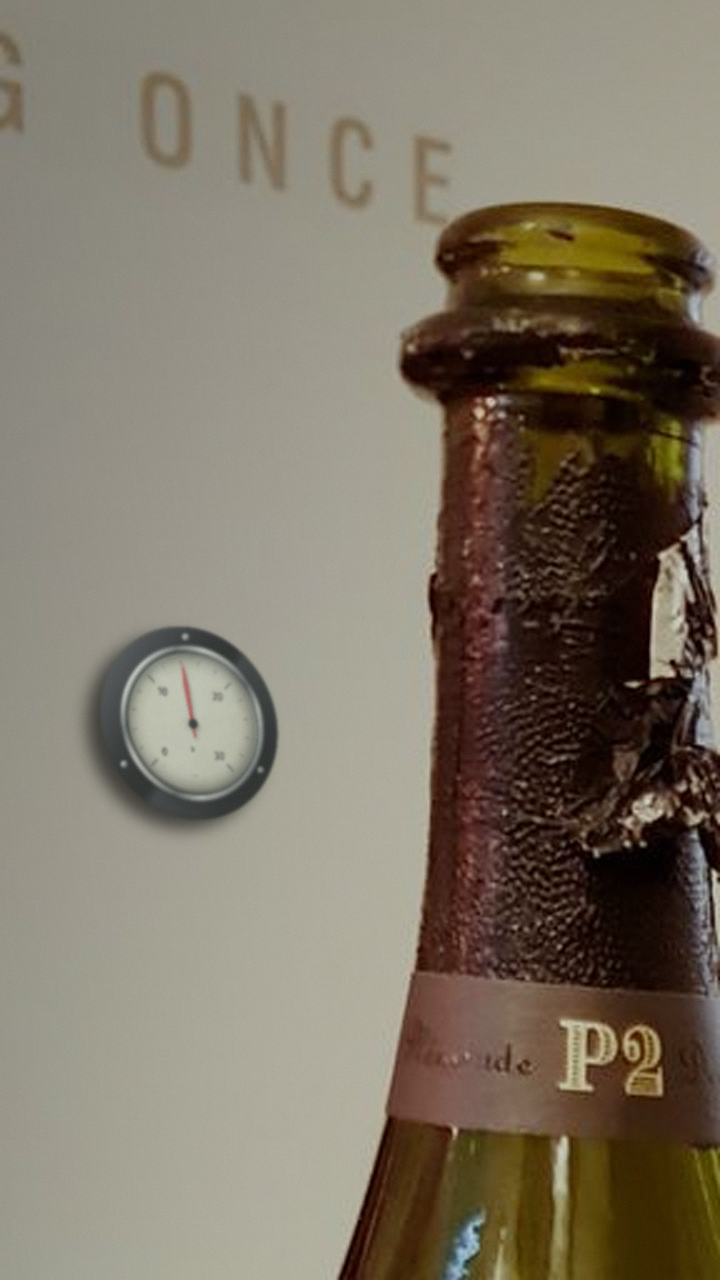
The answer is 14 V
